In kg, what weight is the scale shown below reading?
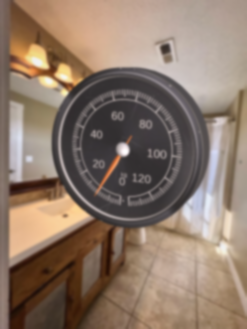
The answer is 10 kg
